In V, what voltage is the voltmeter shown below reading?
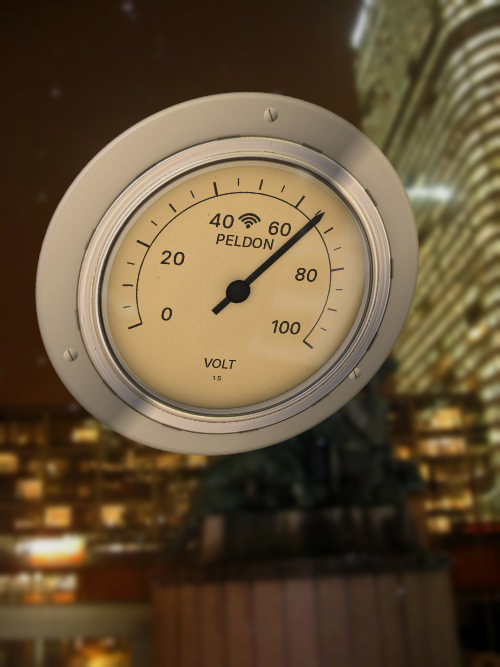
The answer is 65 V
